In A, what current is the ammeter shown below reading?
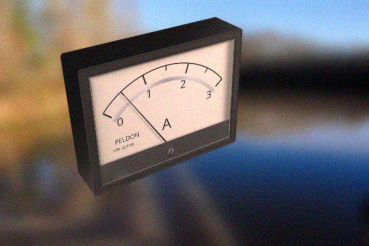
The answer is 0.5 A
